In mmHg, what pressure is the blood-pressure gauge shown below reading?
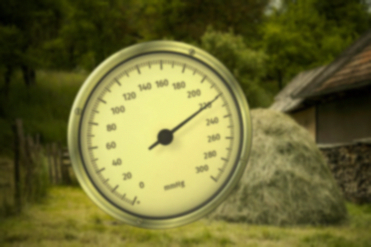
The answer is 220 mmHg
